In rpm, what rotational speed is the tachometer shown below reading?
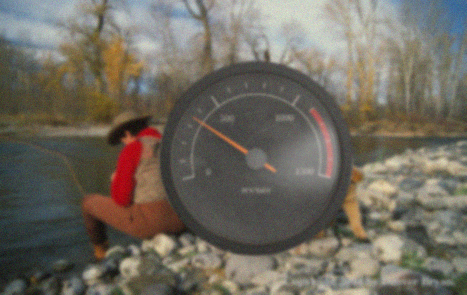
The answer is 350 rpm
